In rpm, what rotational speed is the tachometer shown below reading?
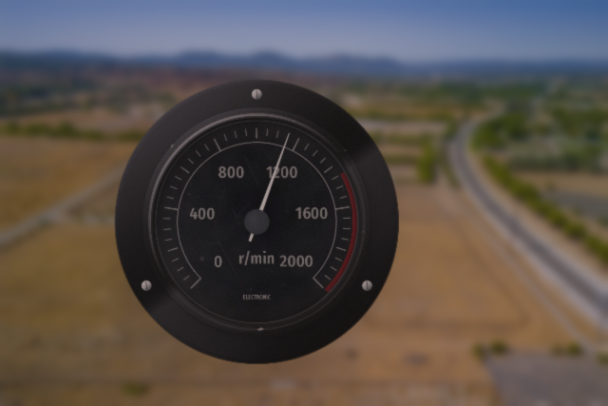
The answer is 1150 rpm
